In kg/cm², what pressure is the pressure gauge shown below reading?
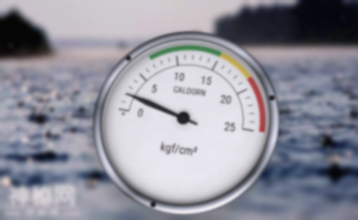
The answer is 2 kg/cm²
